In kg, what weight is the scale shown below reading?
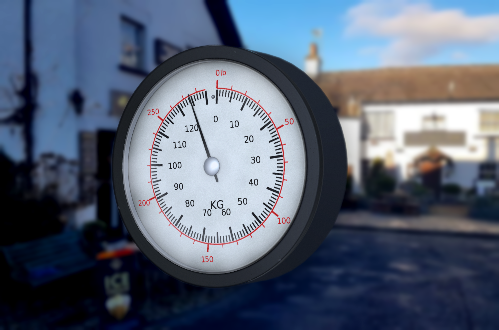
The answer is 125 kg
